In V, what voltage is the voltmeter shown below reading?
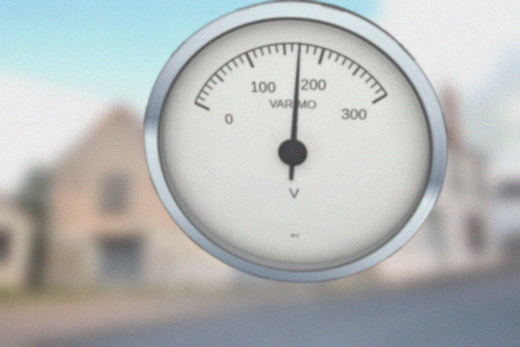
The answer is 170 V
